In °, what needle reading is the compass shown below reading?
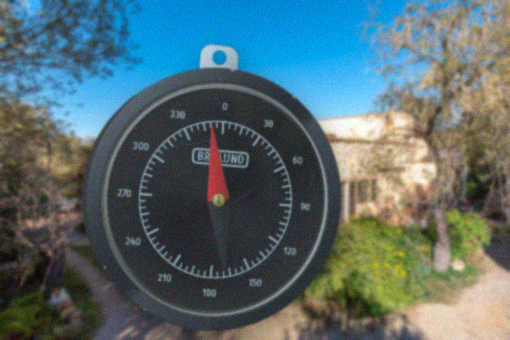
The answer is 350 °
